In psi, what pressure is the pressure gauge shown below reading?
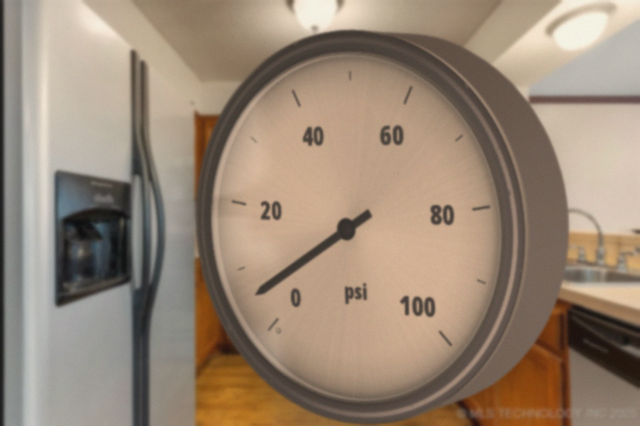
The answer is 5 psi
